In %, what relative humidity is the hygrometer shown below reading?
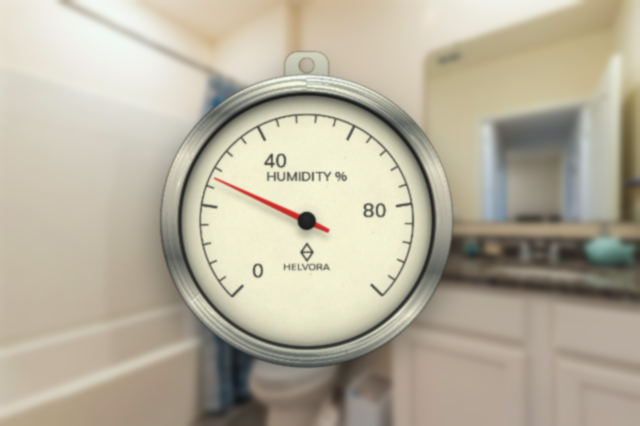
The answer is 26 %
